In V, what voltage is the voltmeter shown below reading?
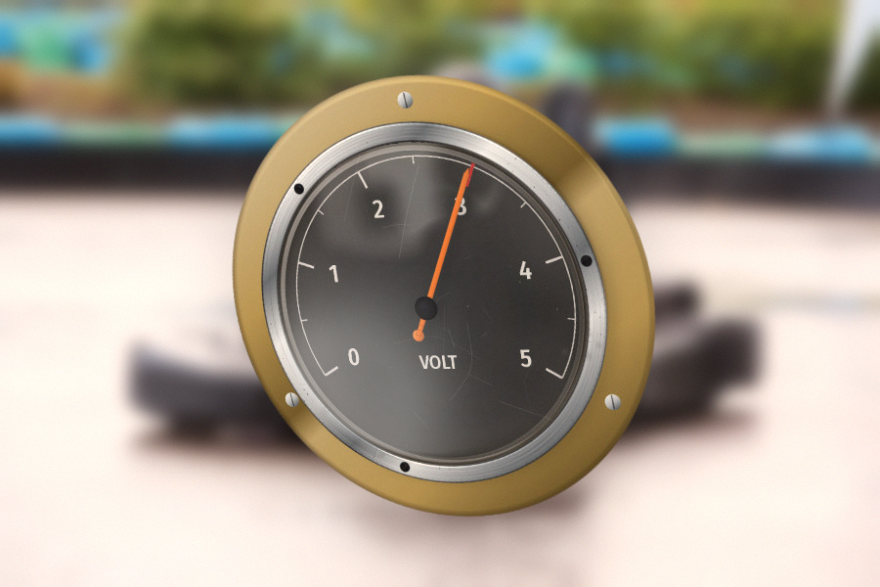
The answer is 3 V
